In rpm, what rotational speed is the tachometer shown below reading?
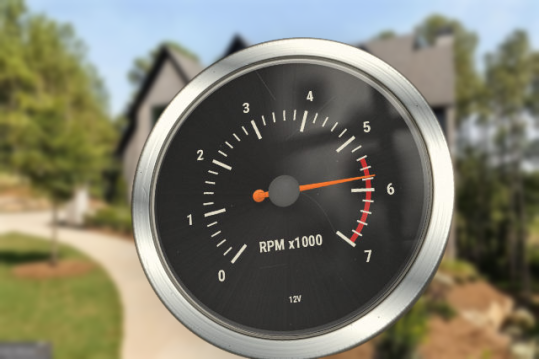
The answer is 5800 rpm
